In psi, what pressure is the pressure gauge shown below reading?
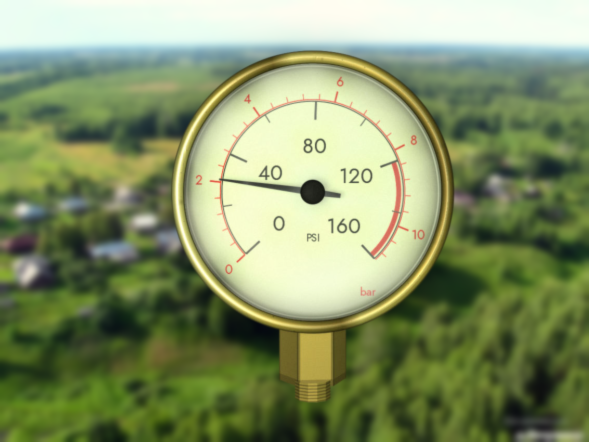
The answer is 30 psi
